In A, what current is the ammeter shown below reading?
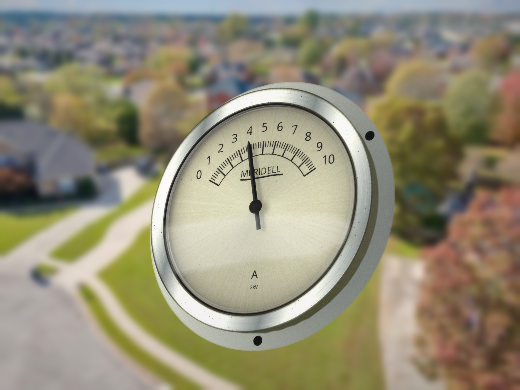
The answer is 4 A
